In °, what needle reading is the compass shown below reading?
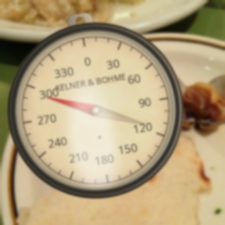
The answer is 295 °
